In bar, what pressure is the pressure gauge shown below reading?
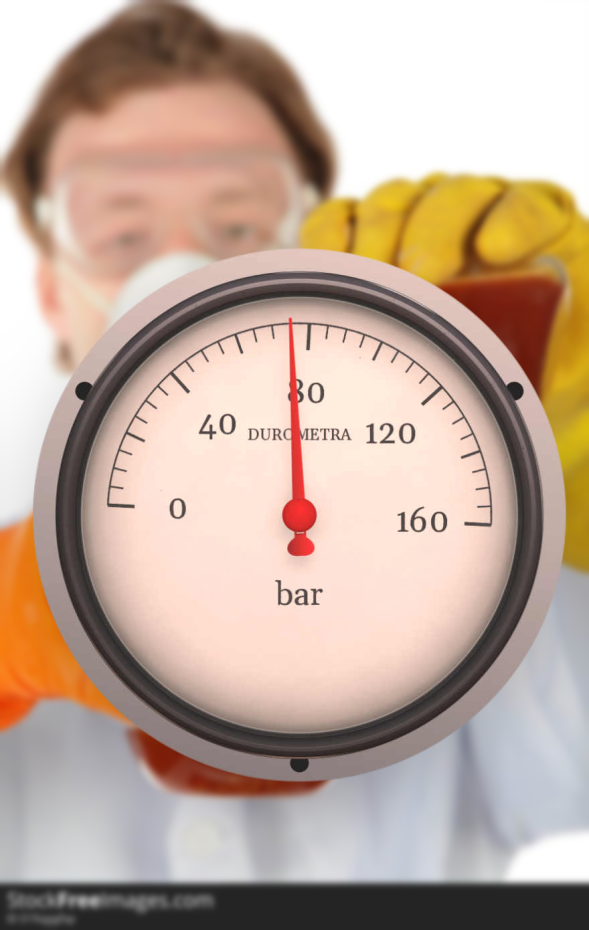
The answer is 75 bar
